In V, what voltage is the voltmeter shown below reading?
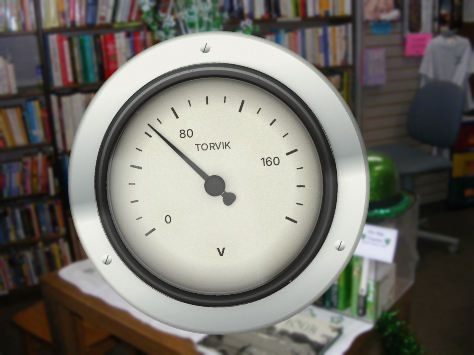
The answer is 65 V
